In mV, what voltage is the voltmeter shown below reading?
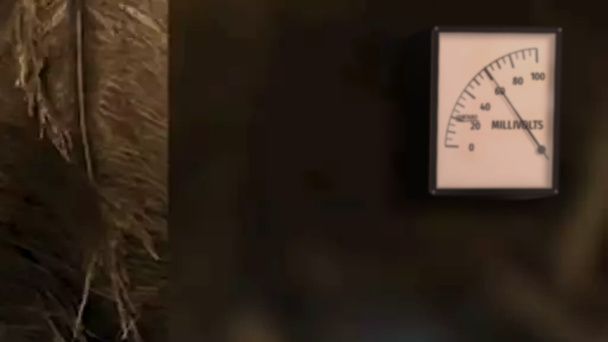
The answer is 60 mV
